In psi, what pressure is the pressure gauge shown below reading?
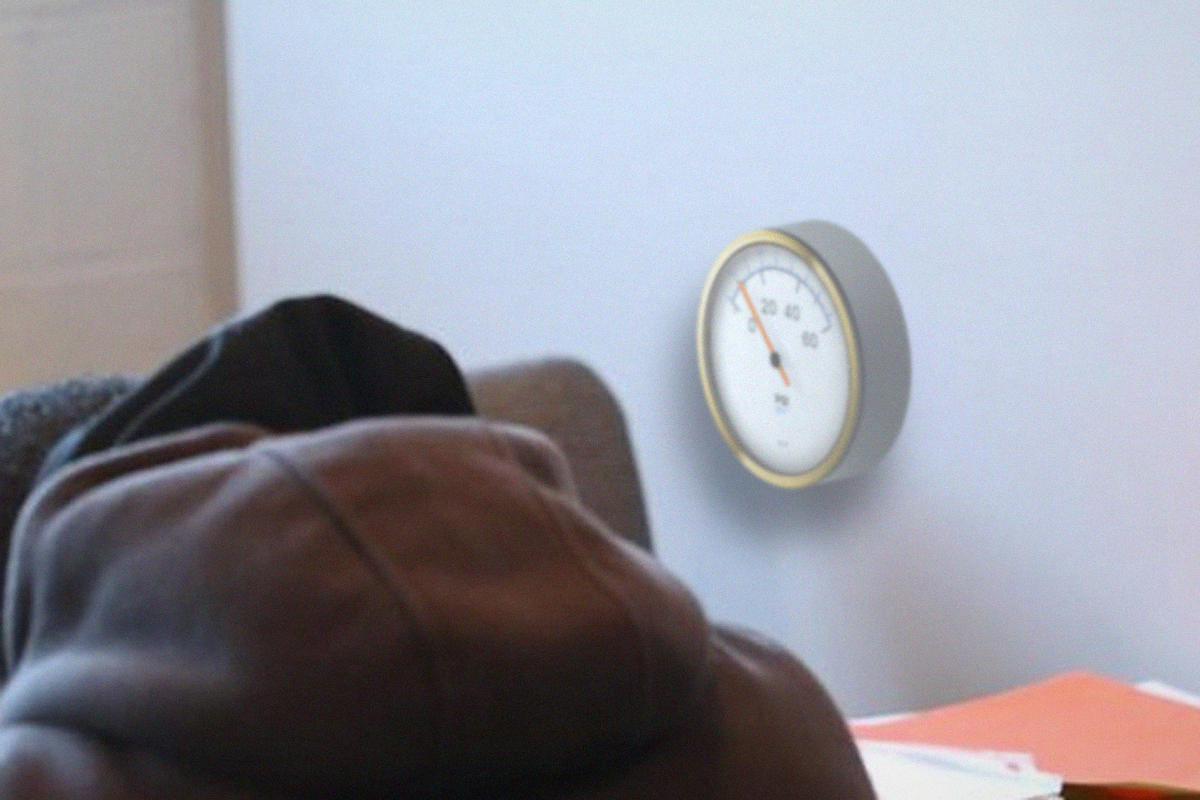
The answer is 10 psi
